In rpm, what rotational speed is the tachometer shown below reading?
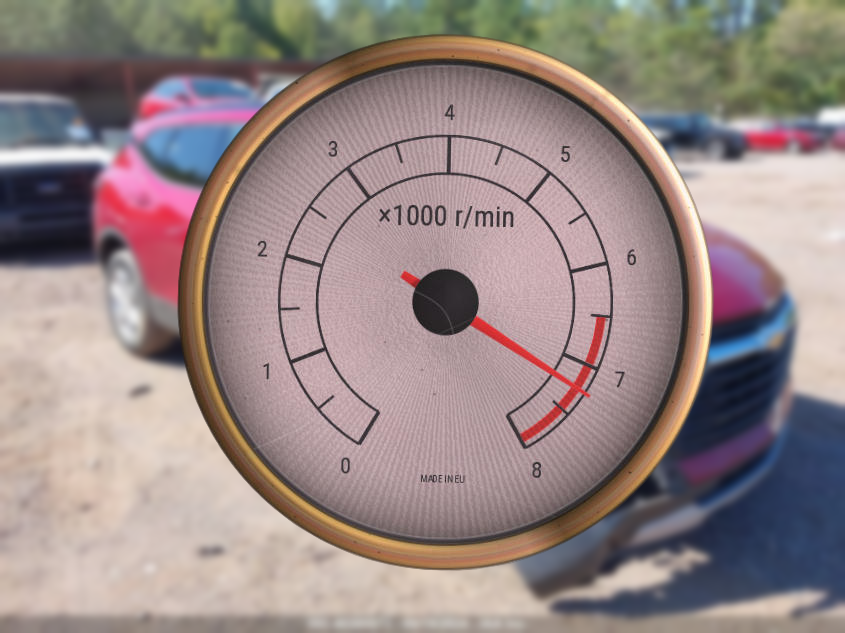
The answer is 7250 rpm
